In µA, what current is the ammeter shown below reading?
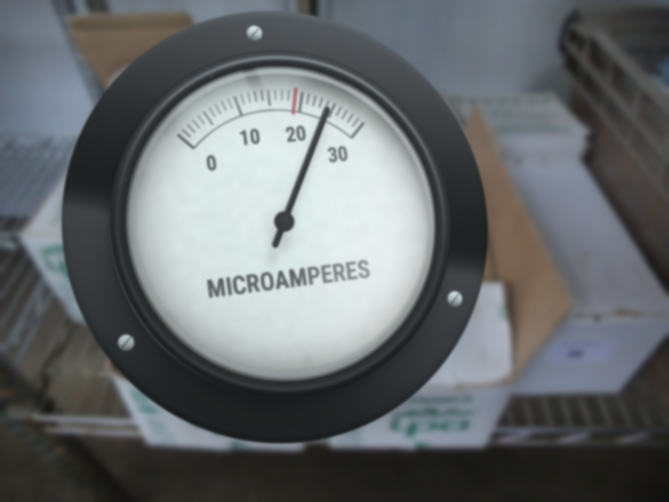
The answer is 24 µA
